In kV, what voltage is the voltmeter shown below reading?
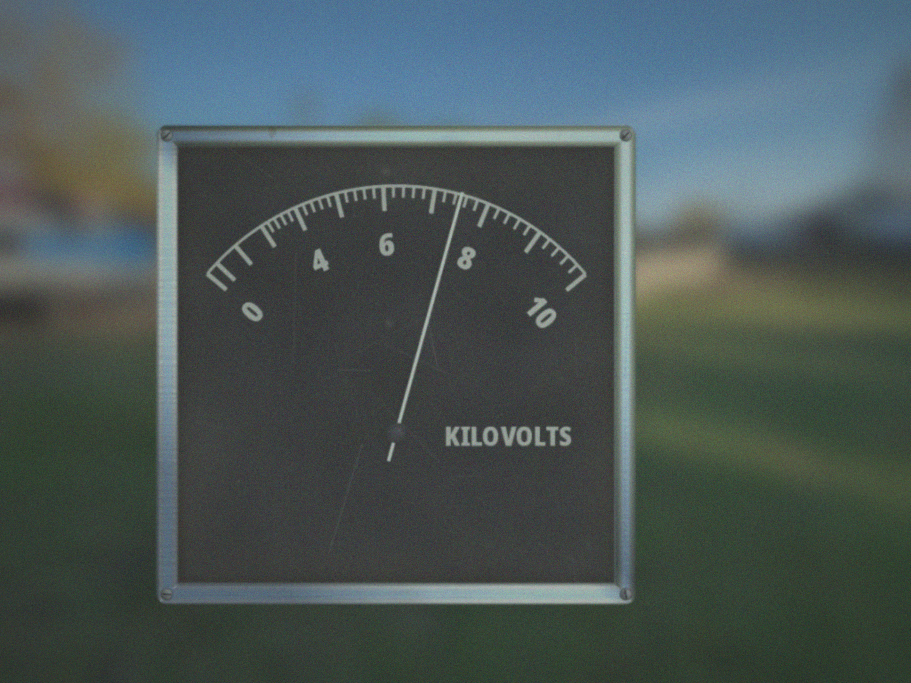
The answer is 7.5 kV
